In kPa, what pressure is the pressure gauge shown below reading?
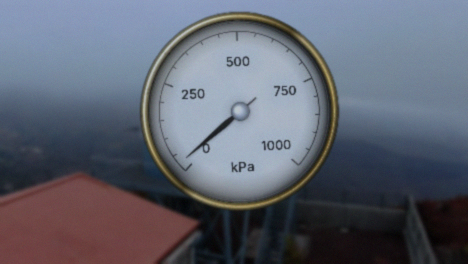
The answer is 25 kPa
